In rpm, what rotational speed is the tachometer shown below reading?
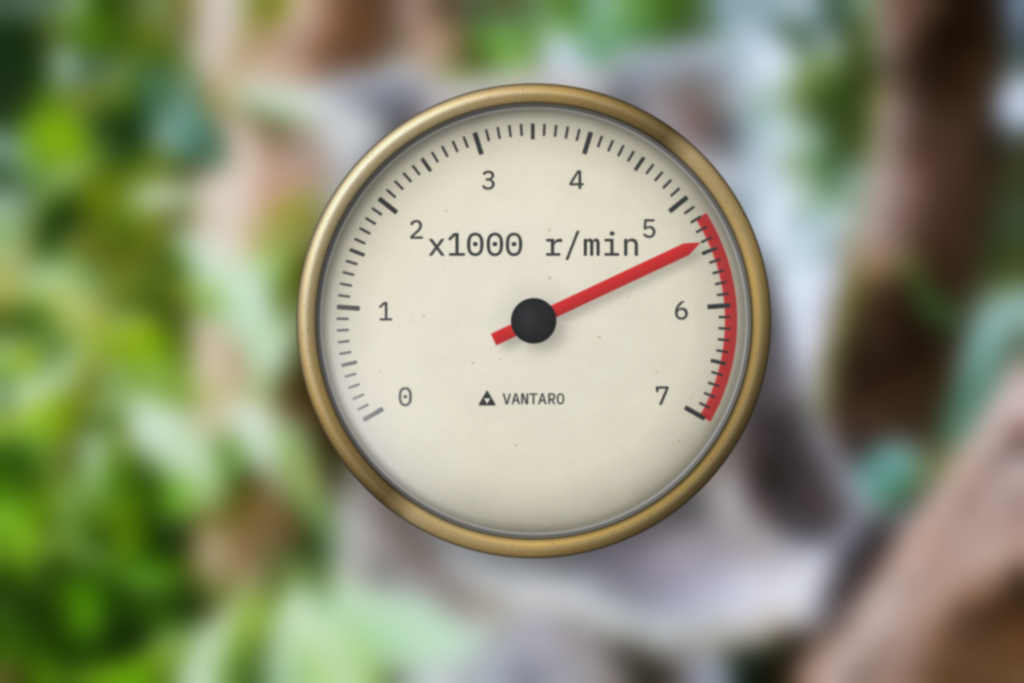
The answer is 5400 rpm
